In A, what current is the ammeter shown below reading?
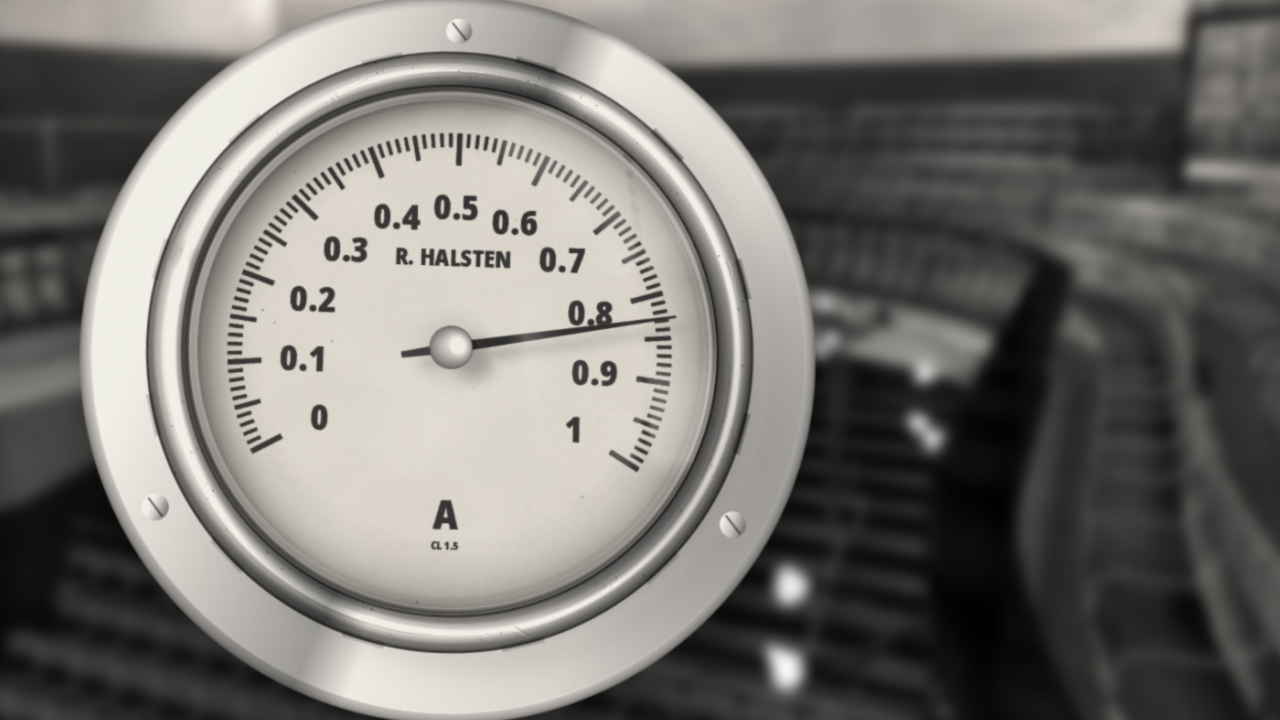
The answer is 0.83 A
